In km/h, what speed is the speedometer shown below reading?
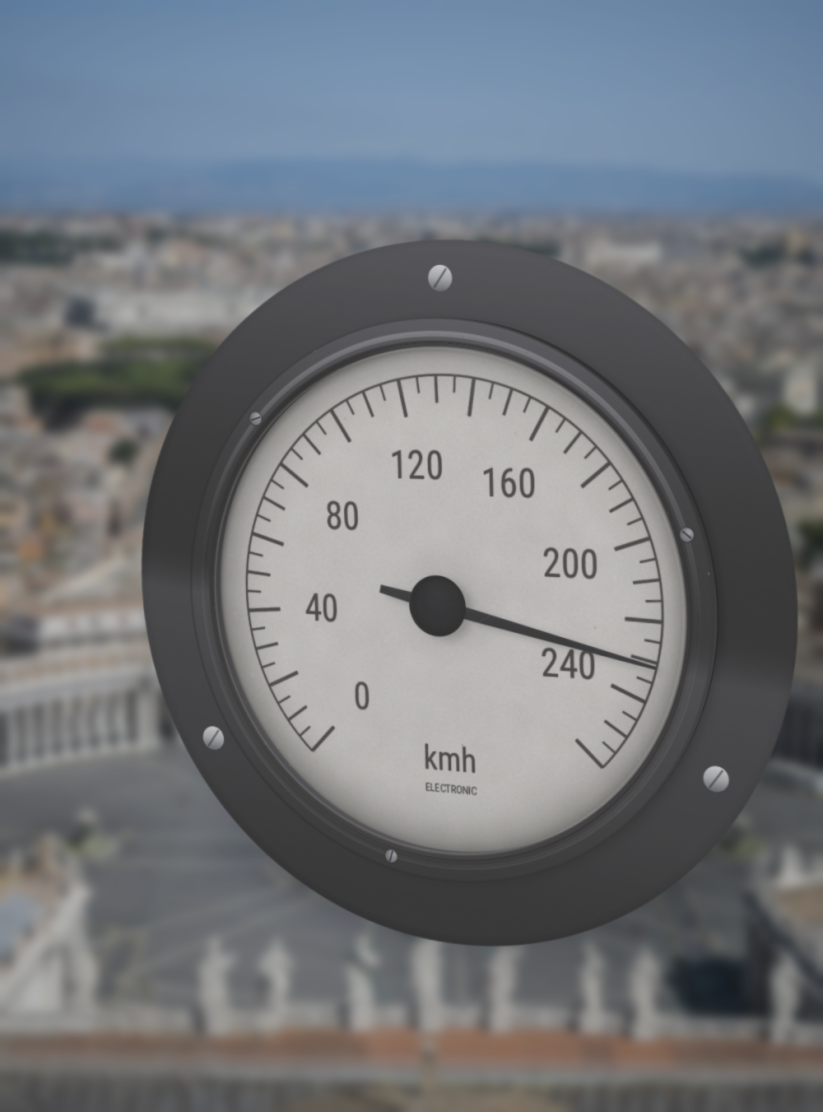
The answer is 230 km/h
